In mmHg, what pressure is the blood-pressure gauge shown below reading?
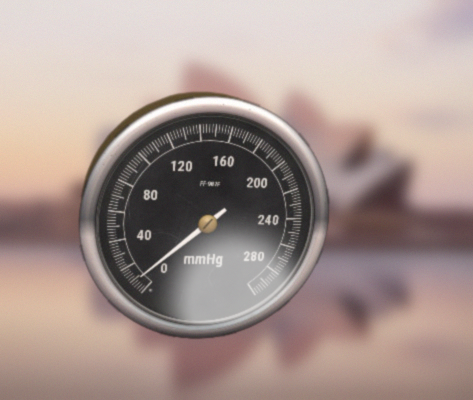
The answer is 10 mmHg
